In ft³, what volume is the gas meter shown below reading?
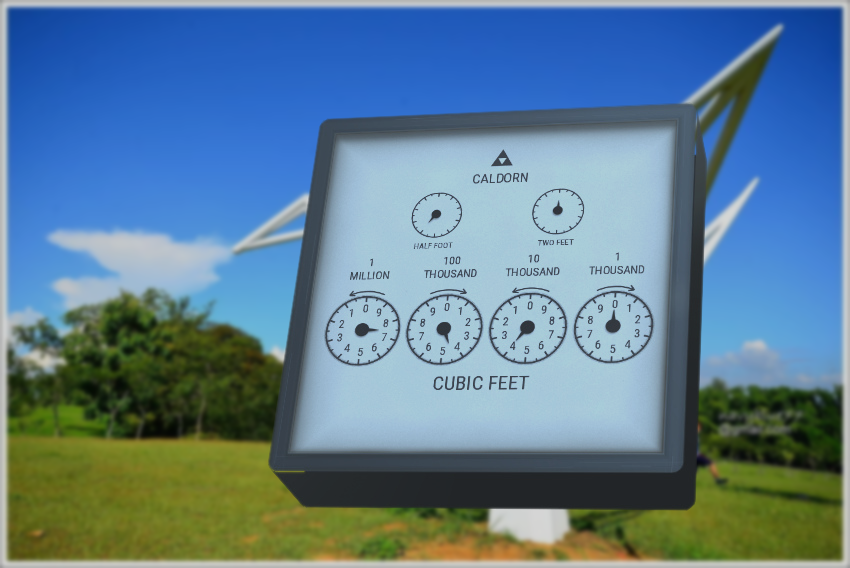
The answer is 744000 ft³
